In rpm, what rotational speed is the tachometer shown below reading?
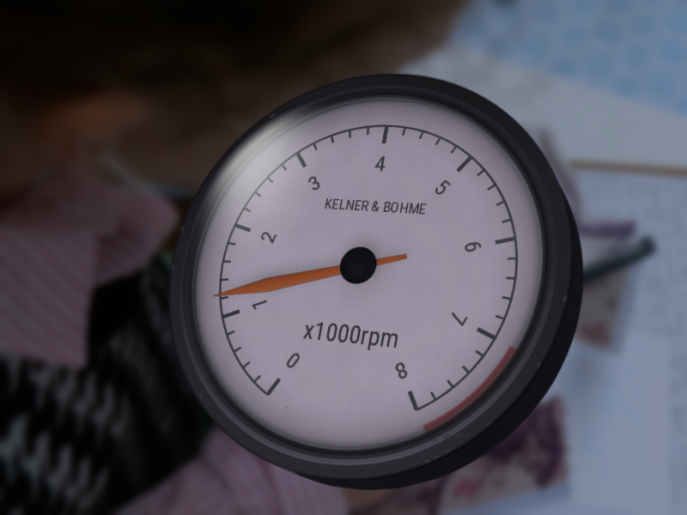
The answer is 1200 rpm
